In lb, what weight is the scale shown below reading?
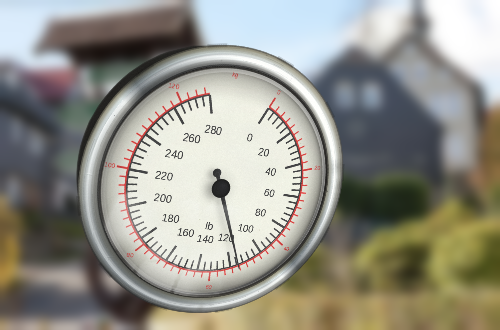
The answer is 116 lb
